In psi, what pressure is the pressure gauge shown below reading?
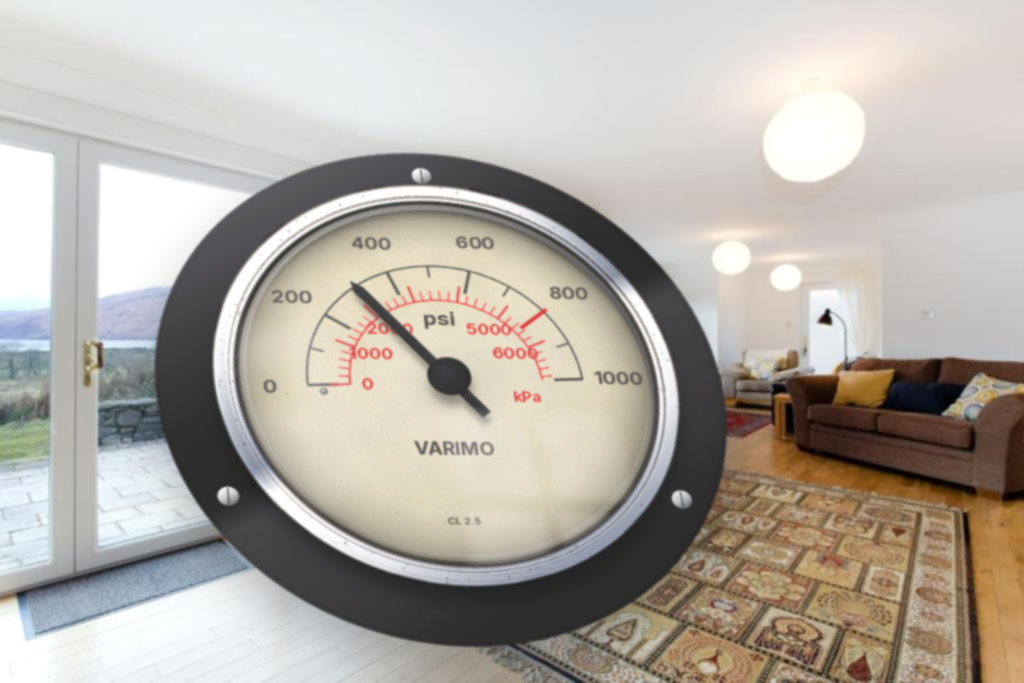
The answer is 300 psi
